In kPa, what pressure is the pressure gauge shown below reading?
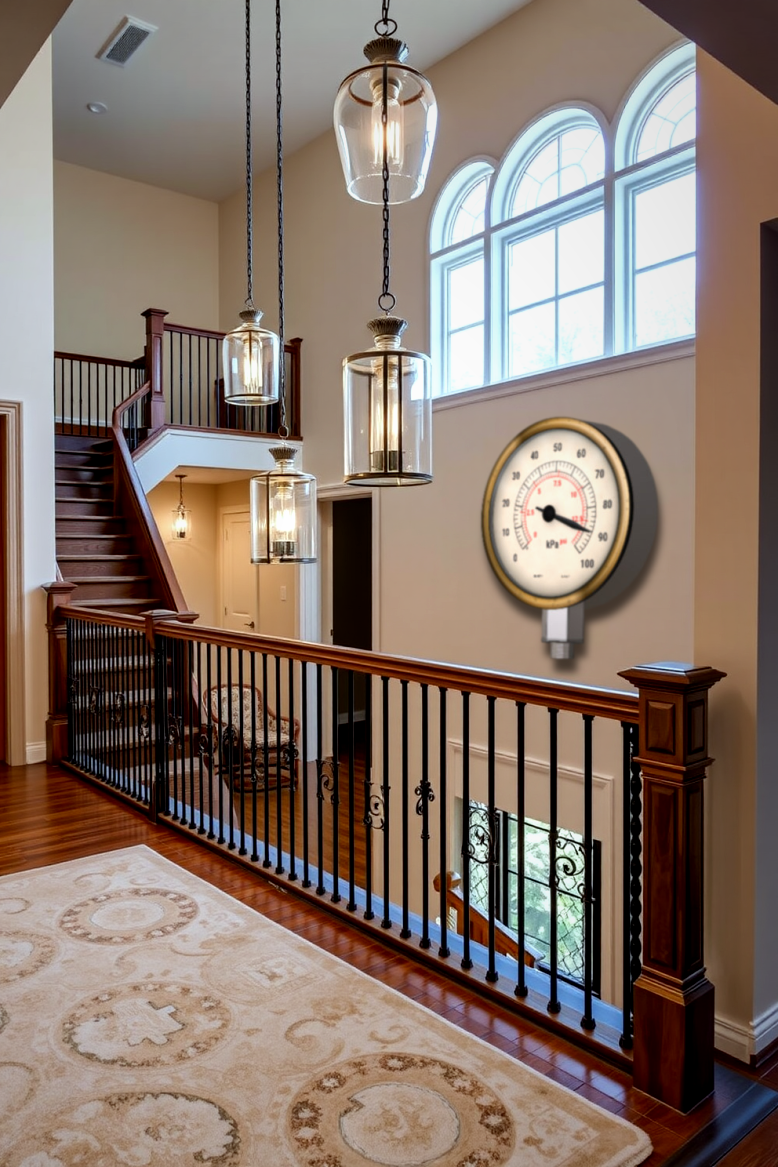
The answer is 90 kPa
